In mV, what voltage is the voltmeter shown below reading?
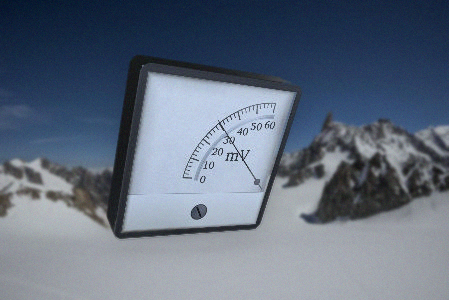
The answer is 30 mV
